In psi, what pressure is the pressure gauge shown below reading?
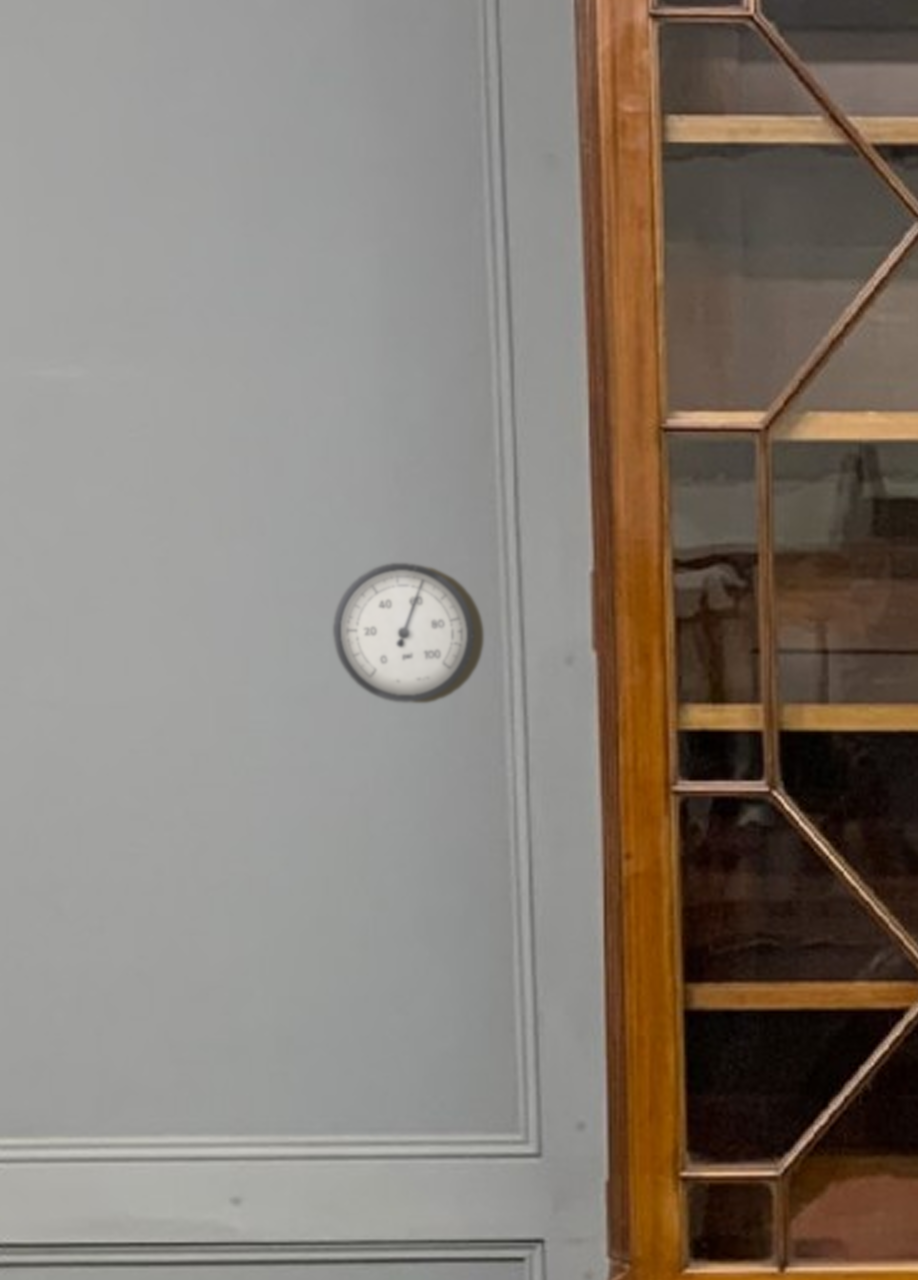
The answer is 60 psi
